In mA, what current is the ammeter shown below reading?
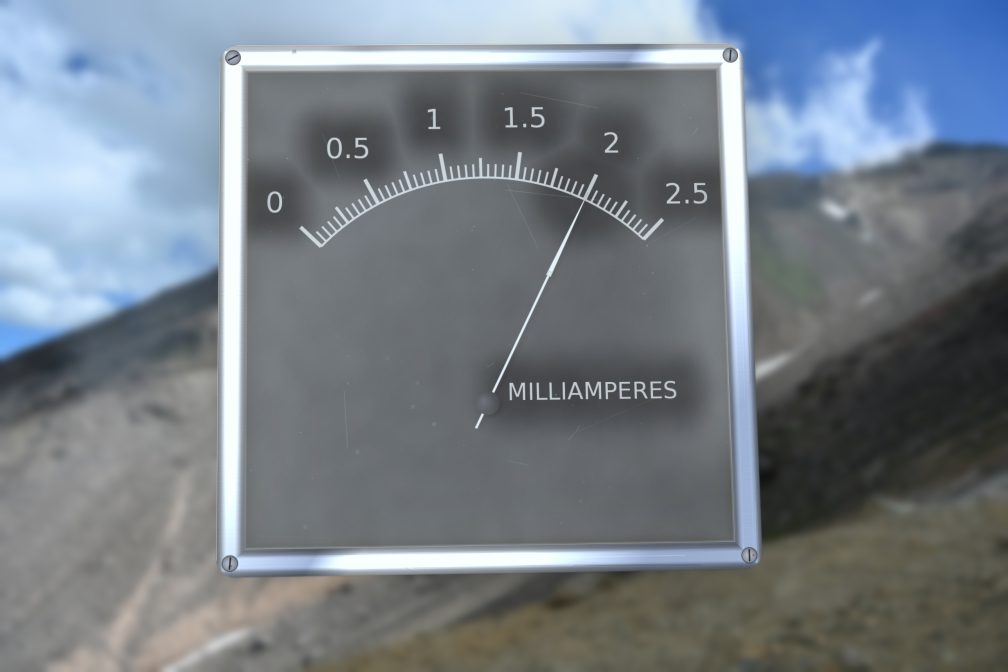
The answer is 2 mA
